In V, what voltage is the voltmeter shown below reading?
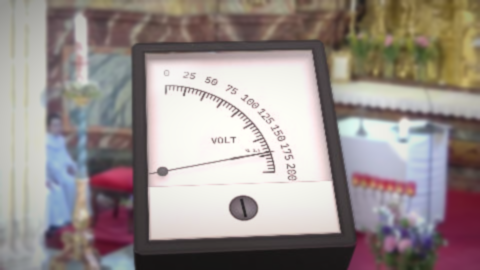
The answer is 175 V
